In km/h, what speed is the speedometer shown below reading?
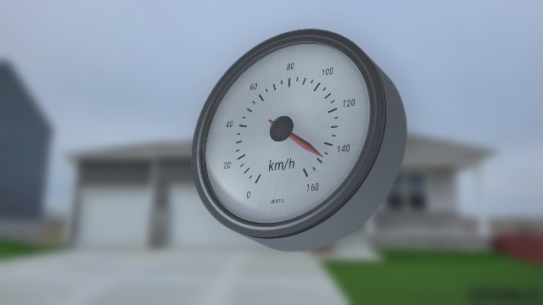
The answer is 147.5 km/h
